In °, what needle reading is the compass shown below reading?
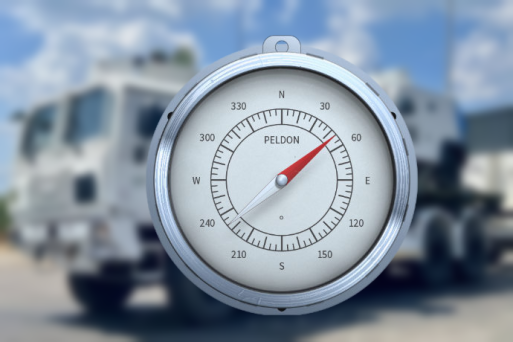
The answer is 50 °
